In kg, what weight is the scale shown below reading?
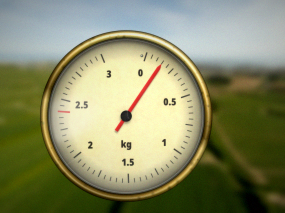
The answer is 0.15 kg
